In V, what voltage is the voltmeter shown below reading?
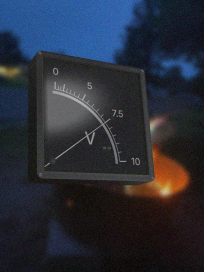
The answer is 7.5 V
